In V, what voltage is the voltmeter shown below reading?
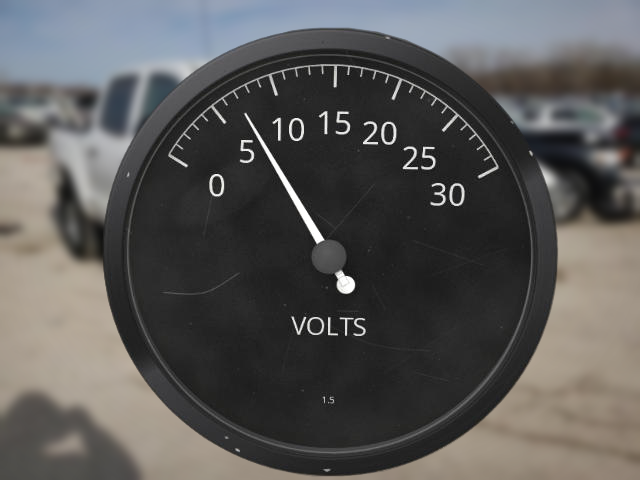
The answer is 7 V
